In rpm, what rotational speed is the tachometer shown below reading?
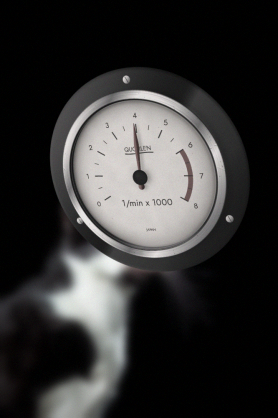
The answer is 4000 rpm
